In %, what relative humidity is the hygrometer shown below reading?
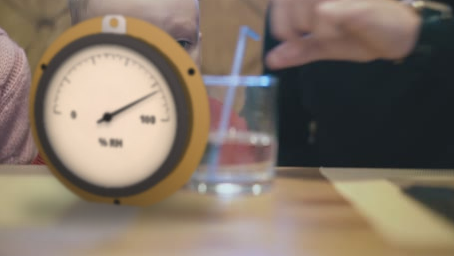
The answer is 84 %
